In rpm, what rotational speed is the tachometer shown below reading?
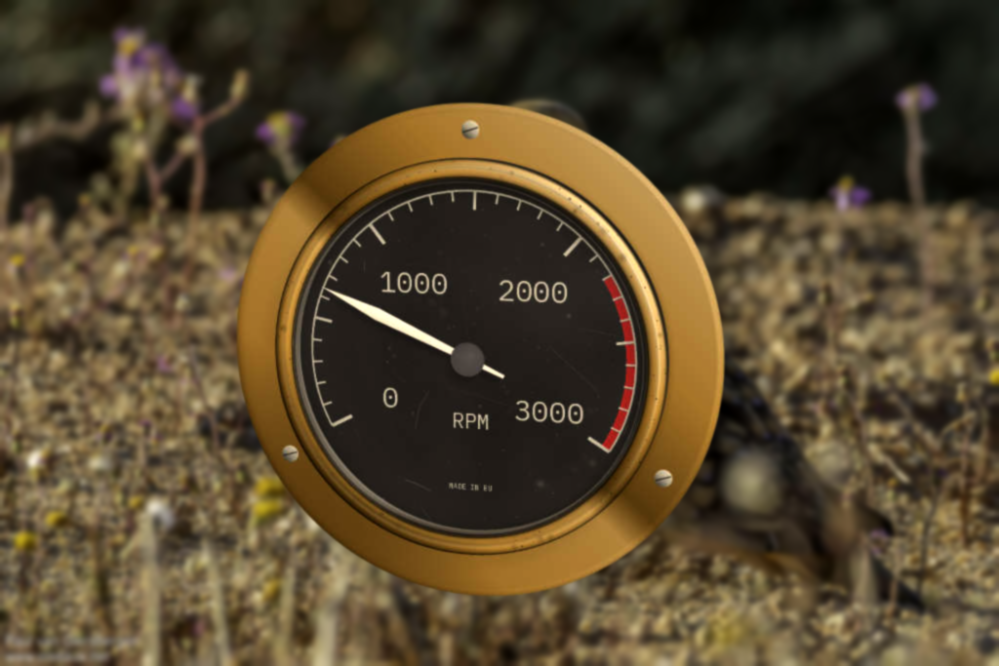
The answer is 650 rpm
